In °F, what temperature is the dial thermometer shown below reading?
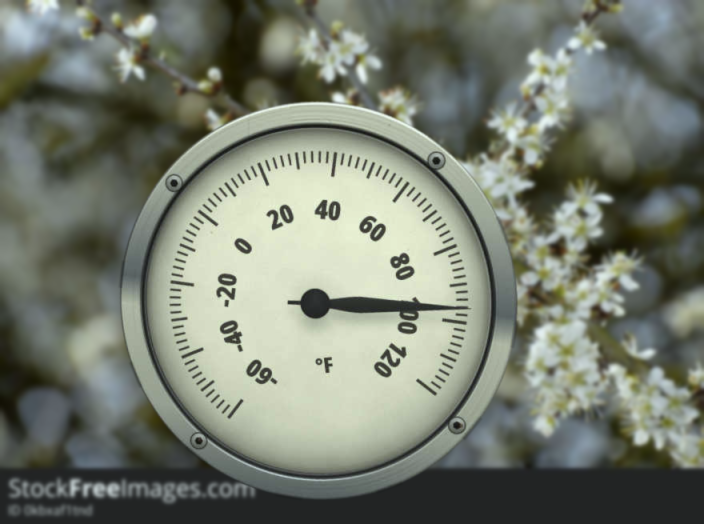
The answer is 96 °F
